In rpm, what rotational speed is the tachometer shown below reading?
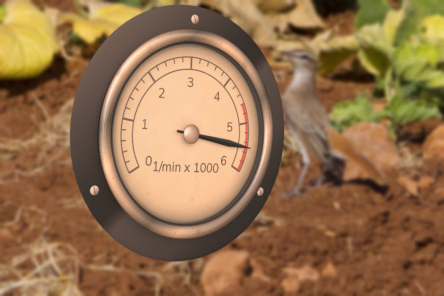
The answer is 5500 rpm
